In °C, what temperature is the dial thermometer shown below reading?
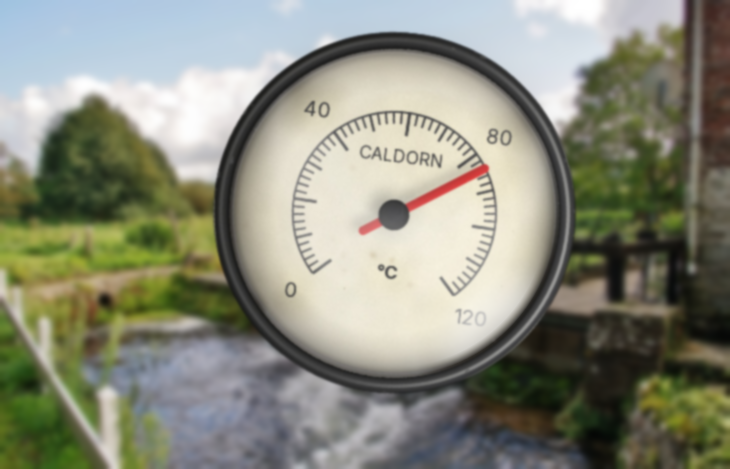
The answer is 84 °C
